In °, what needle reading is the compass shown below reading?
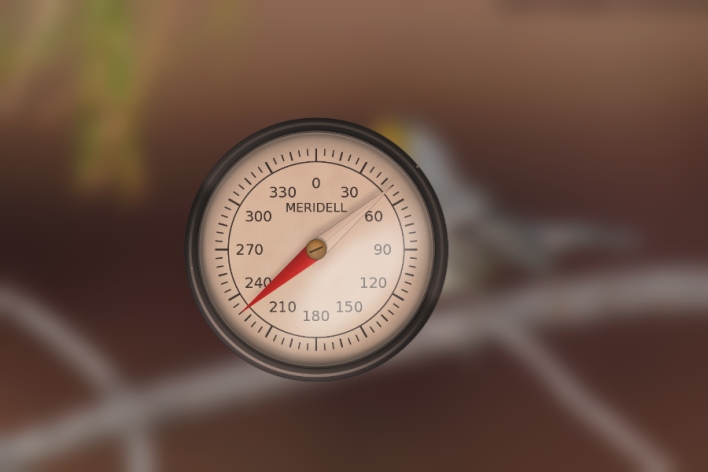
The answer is 230 °
